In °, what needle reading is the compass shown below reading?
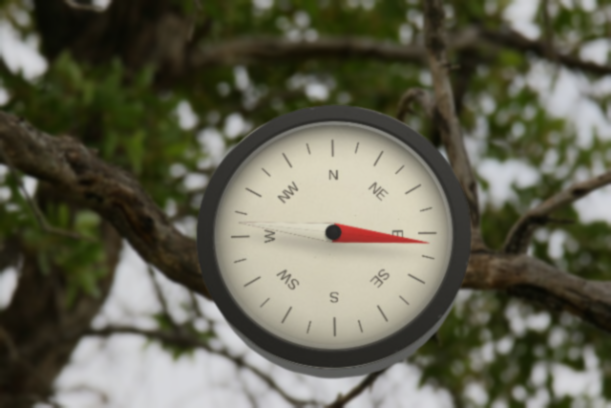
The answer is 97.5 °
